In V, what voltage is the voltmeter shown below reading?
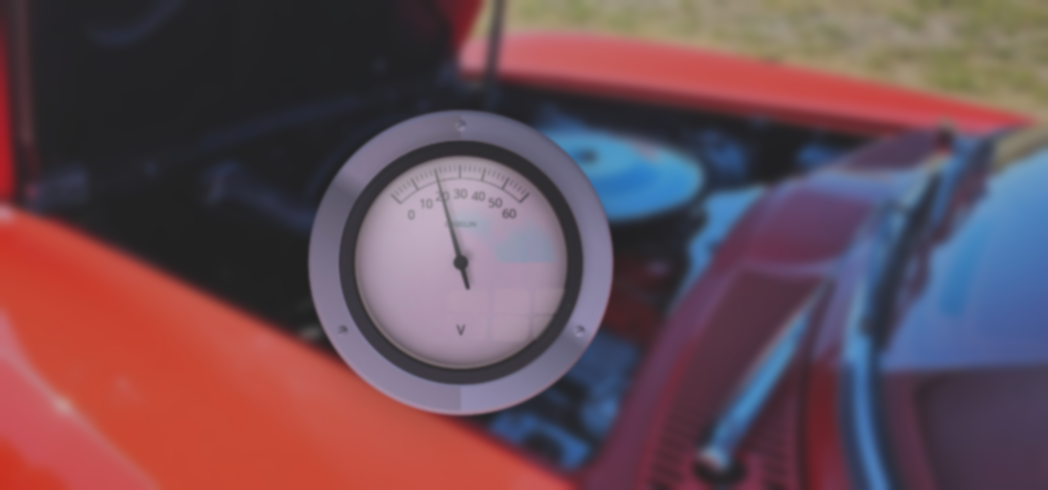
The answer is 20 V
